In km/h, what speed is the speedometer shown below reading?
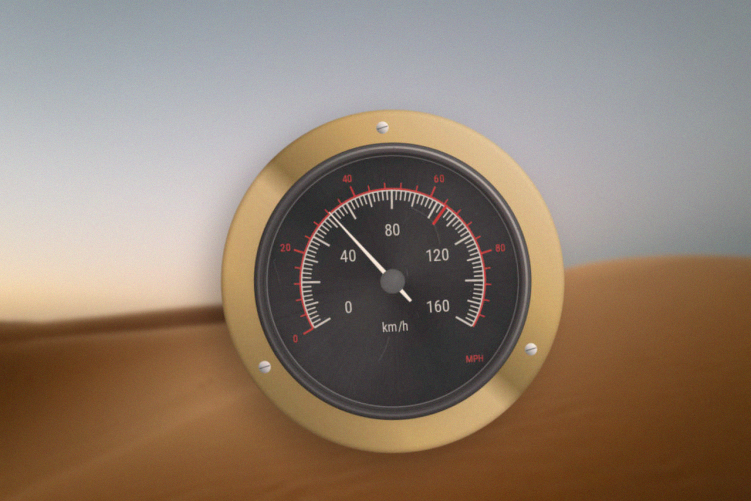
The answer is 52 km/h
